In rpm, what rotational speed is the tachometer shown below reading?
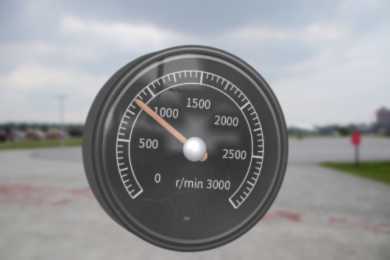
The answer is 850 rpm
